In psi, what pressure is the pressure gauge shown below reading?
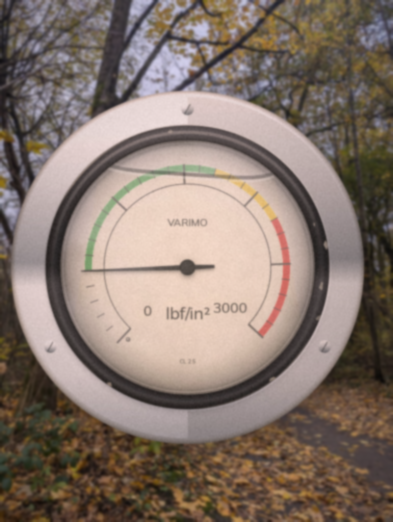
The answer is 500 psi
